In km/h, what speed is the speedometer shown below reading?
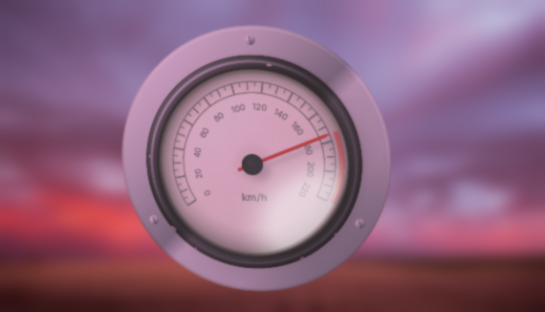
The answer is 175 km/h
